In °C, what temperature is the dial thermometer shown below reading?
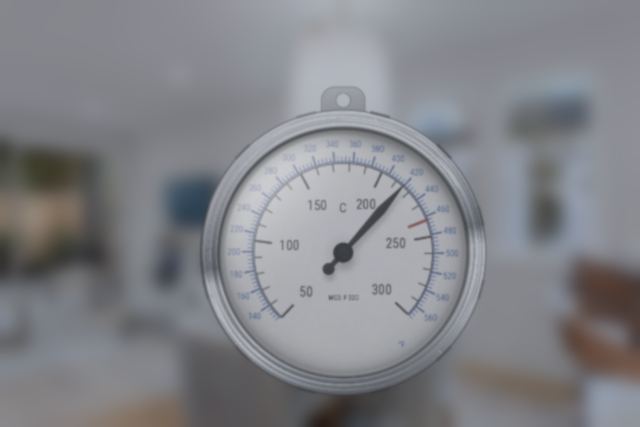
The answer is 215 °C
